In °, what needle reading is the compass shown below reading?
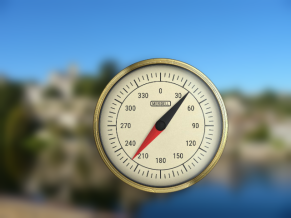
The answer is 220 °
